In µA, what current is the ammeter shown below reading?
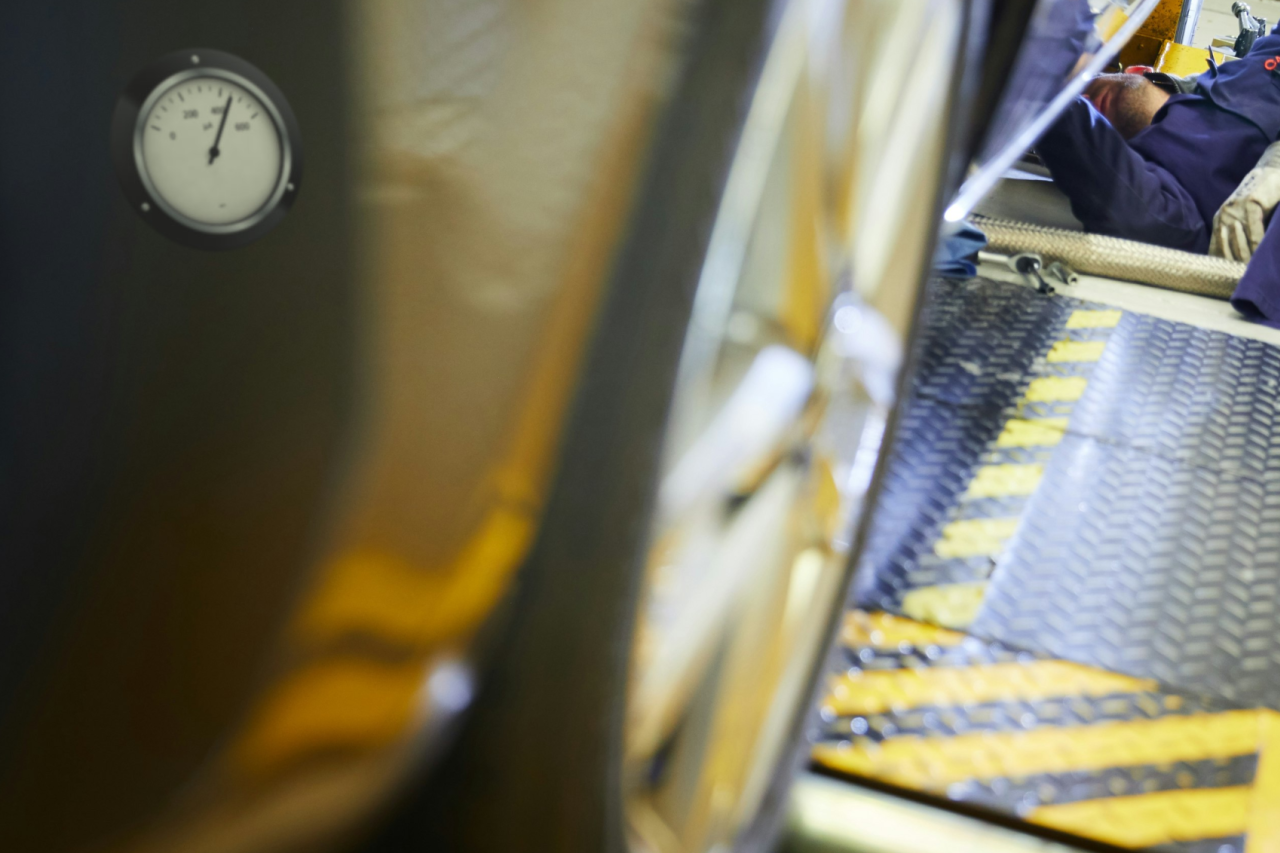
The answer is 450 µA
